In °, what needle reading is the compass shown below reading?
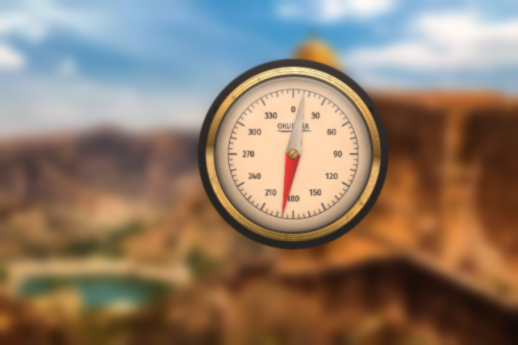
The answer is 190 °
